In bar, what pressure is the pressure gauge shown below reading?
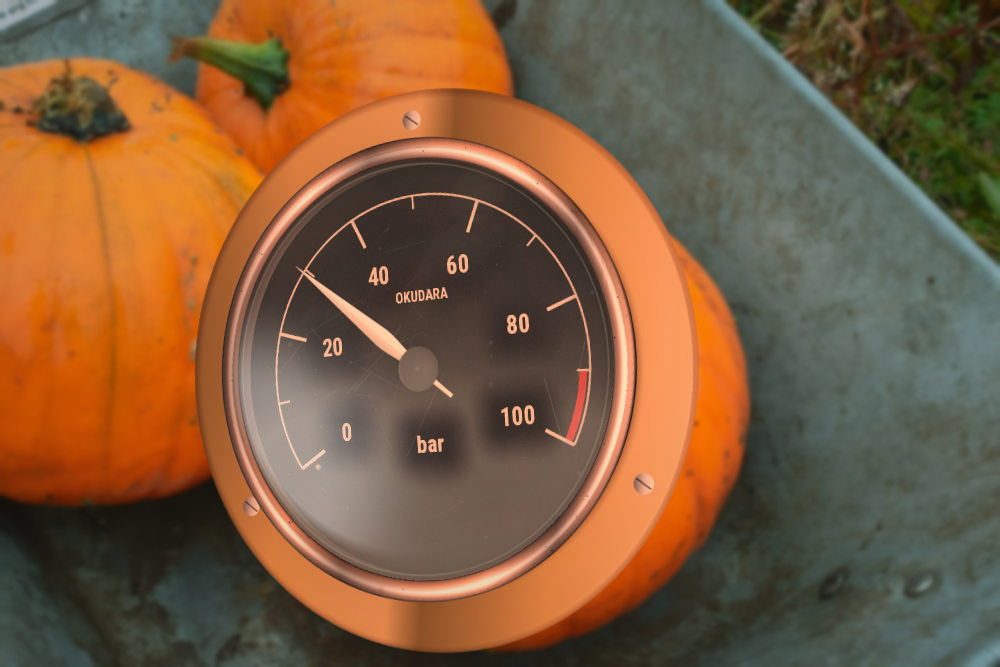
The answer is 30 bar
